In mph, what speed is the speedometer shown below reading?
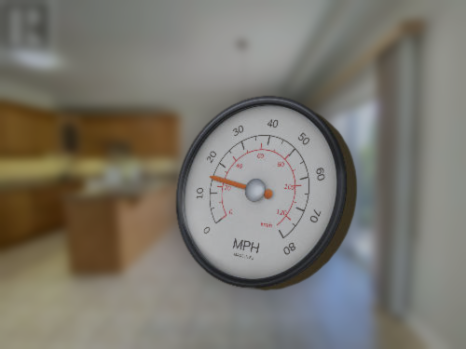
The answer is 15 mph
